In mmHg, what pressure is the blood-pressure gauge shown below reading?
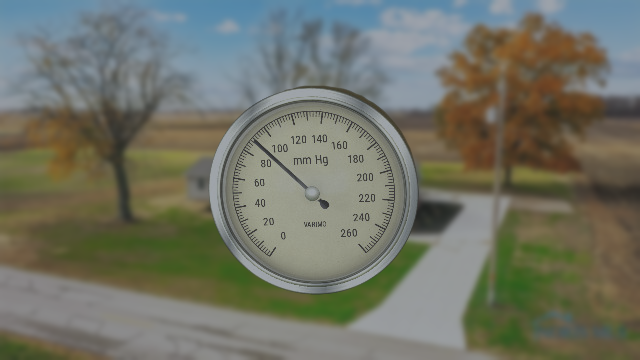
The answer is 90 mmHg
